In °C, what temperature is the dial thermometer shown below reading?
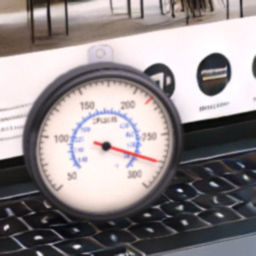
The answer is 275 °C
